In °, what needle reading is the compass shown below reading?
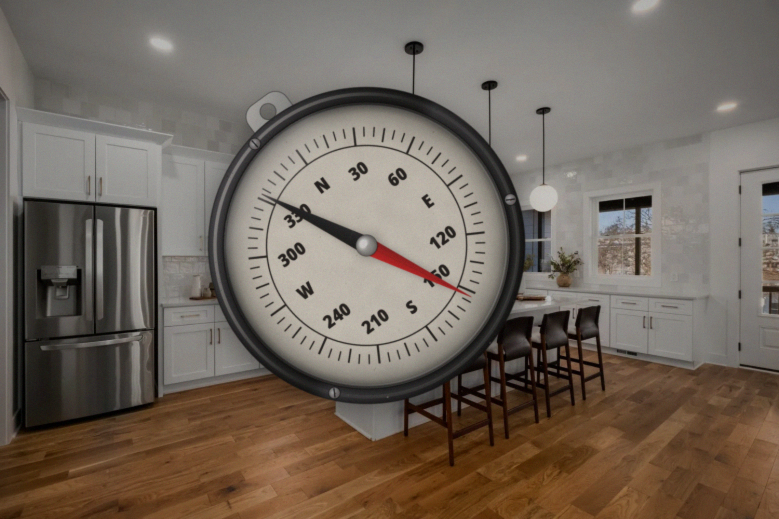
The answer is 152.5 °
